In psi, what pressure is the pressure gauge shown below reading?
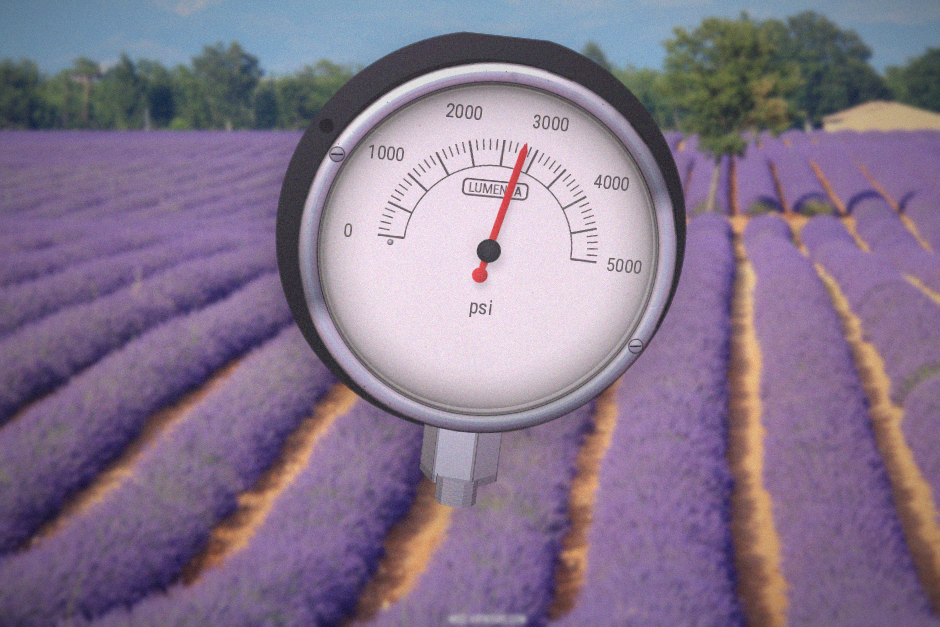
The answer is 2800 psi
